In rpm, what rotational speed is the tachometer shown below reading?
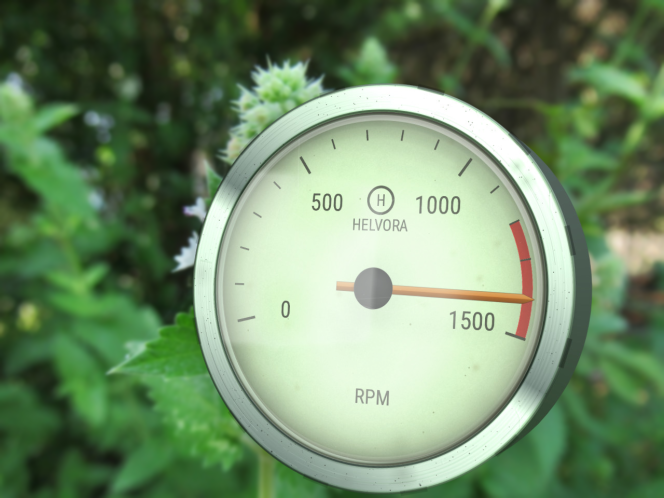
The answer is 1400 rpm
